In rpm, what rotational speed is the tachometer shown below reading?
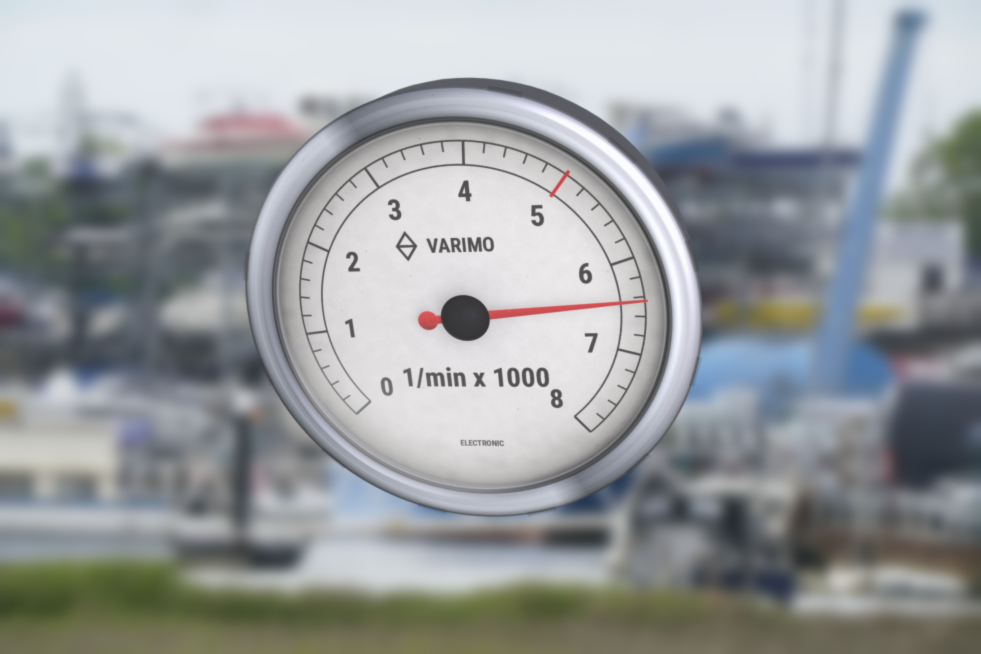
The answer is 6400 rpm
